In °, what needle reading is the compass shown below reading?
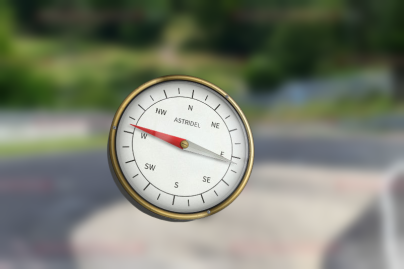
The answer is 277.5 °
